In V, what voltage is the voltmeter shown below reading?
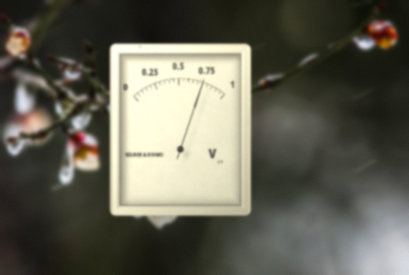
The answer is 0.75 V
